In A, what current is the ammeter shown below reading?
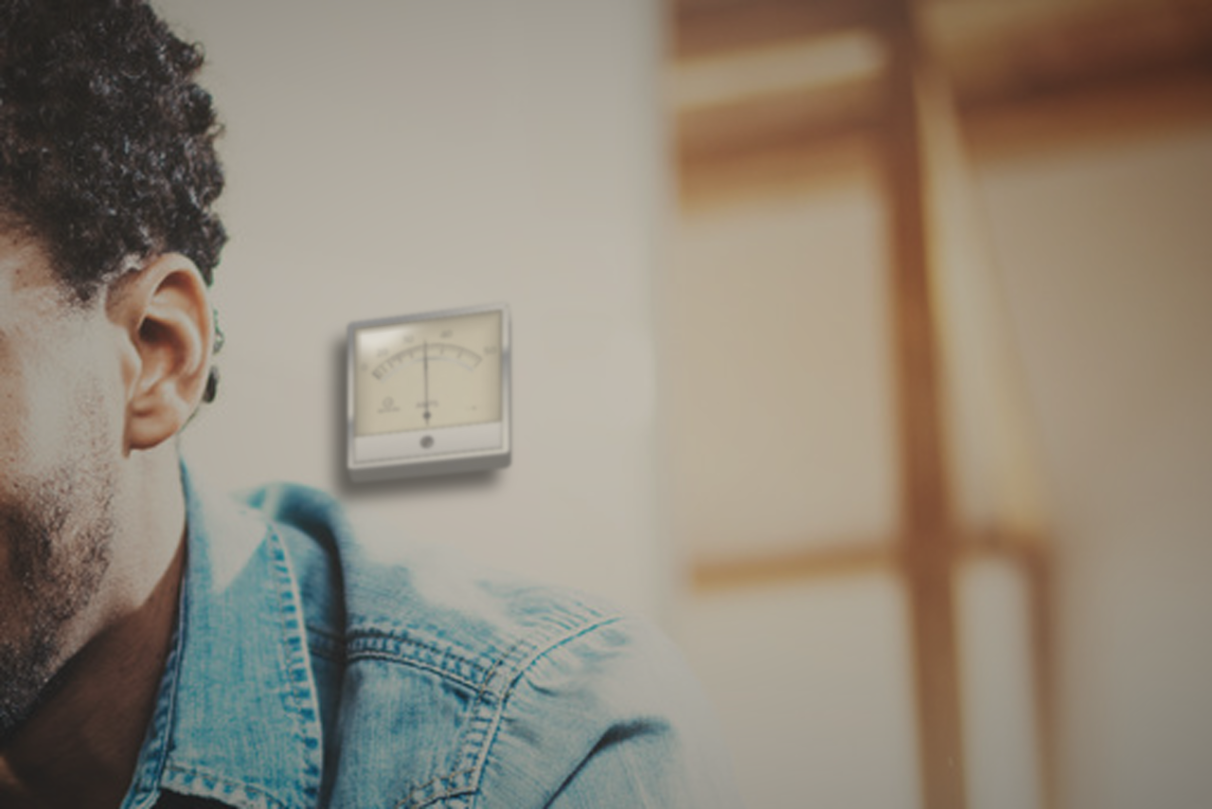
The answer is 35 A
